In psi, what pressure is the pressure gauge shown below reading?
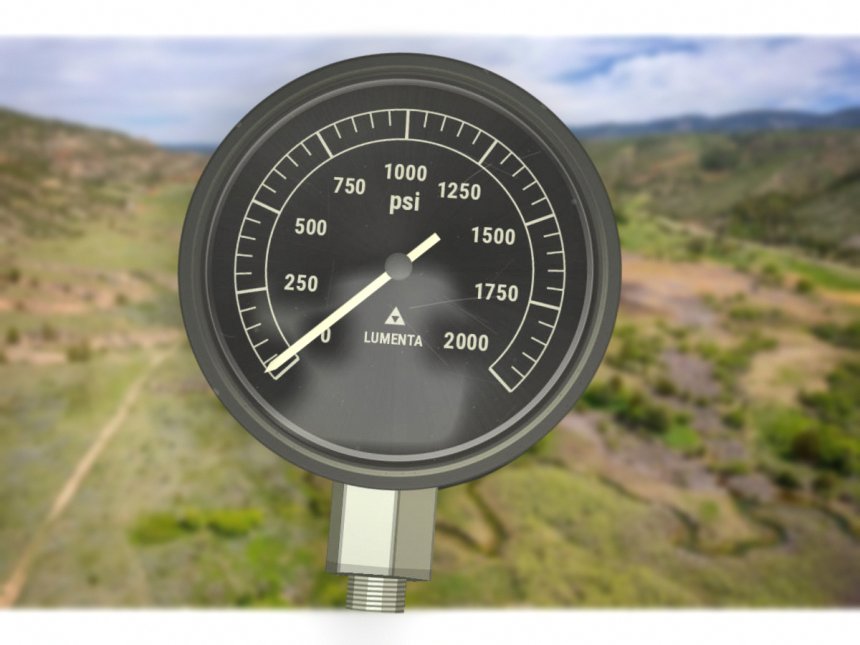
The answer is 25 psi
